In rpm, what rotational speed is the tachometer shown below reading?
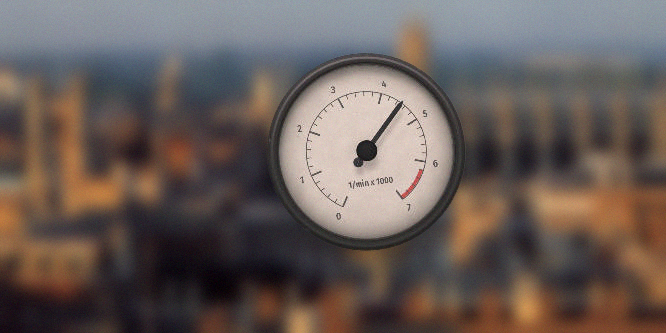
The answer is 4500 rpm
